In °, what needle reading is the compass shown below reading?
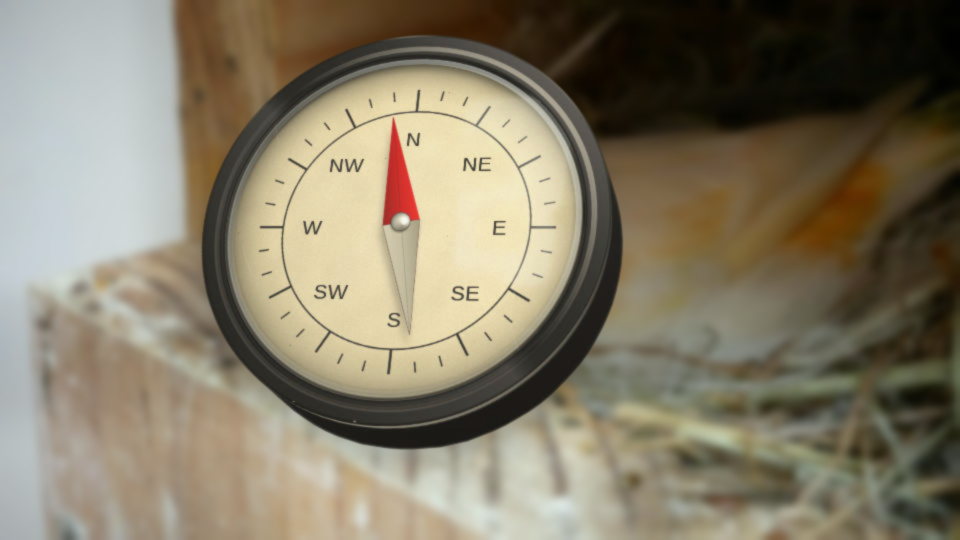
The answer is 350 °
